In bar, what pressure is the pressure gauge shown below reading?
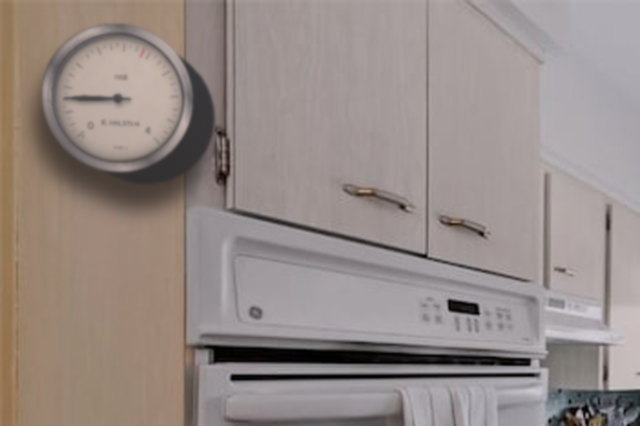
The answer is 0.6 bar
